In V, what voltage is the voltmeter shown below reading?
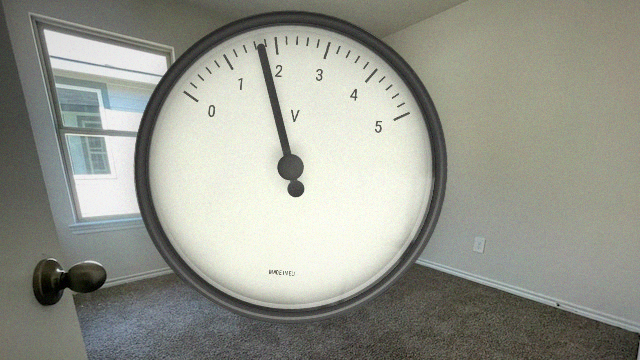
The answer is 1.7 V
